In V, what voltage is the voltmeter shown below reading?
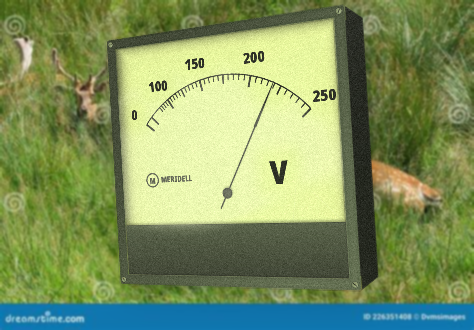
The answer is 220 V
